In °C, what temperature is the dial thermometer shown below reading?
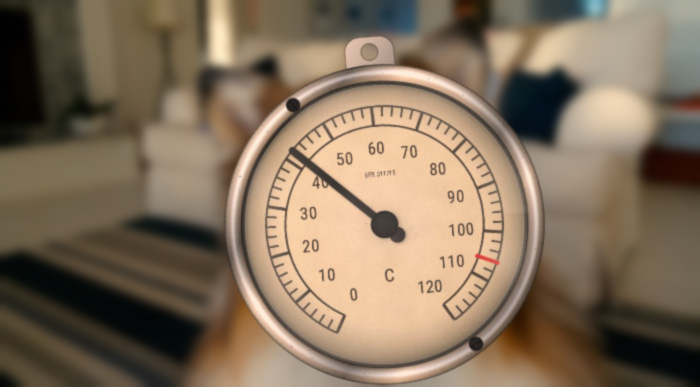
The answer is 42 °C
